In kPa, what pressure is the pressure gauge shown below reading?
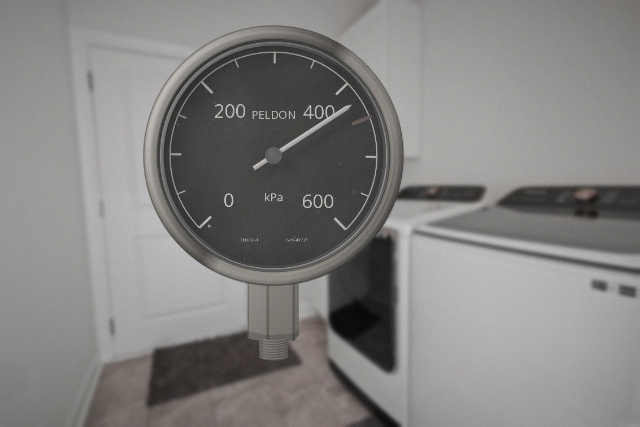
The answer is 425 kPa
